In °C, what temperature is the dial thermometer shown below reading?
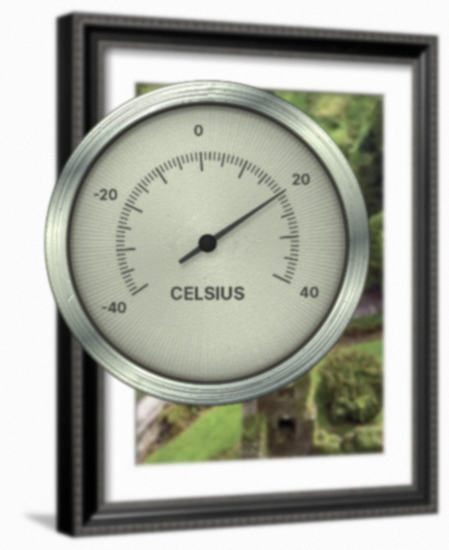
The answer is 20 °C
